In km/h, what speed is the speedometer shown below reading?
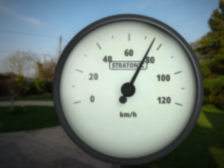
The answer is 75 km/h
